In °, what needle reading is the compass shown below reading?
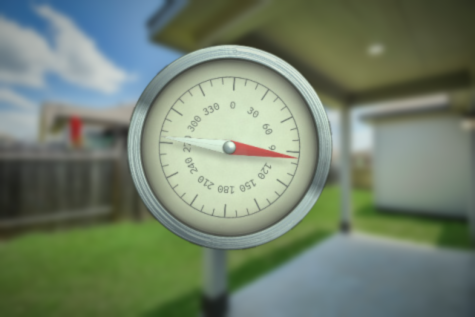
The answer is 95 °
